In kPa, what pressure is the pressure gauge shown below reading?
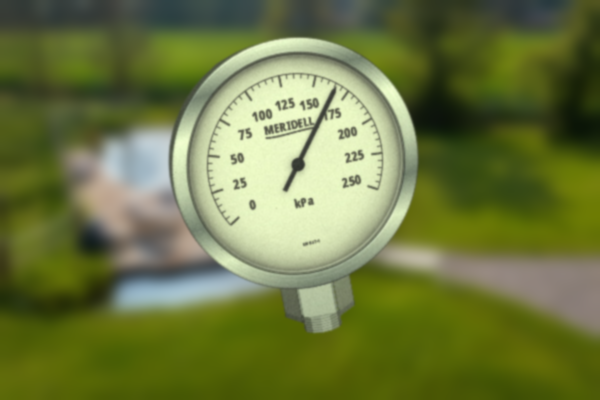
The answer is 165 kPa
